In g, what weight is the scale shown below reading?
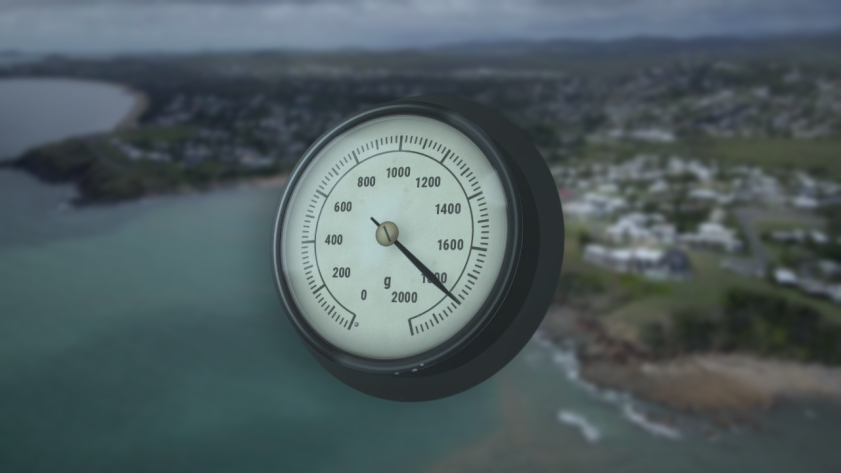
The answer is 1800 g
